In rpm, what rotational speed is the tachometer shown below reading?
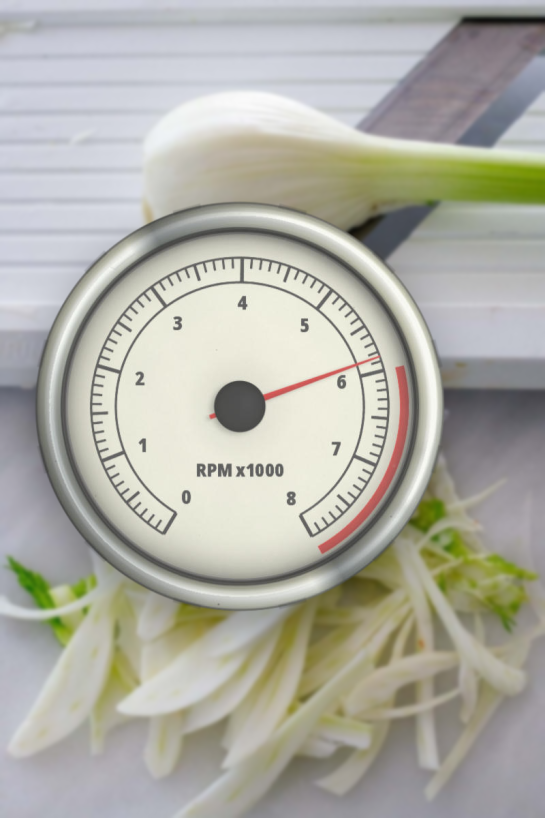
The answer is 5850 rpm
